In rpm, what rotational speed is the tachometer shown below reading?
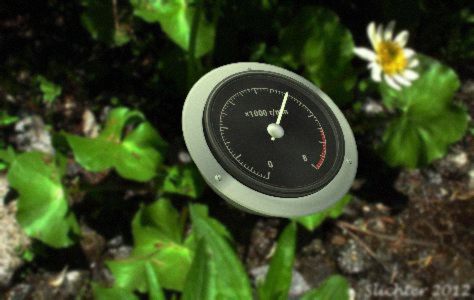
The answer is 5000 rpm
